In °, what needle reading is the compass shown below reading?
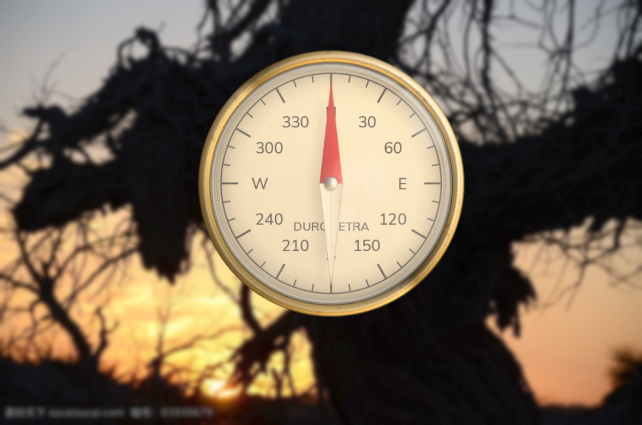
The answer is 0 °
